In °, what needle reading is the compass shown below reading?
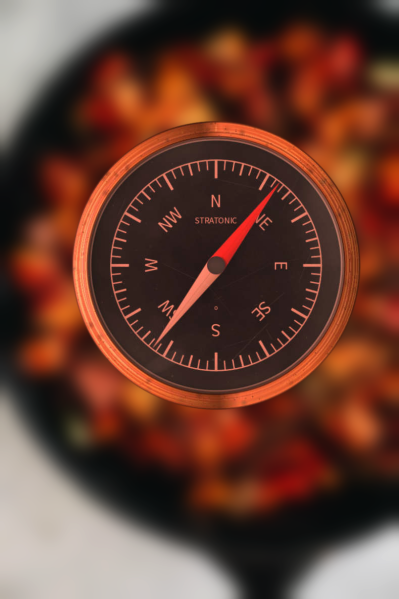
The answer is 37.5 °
